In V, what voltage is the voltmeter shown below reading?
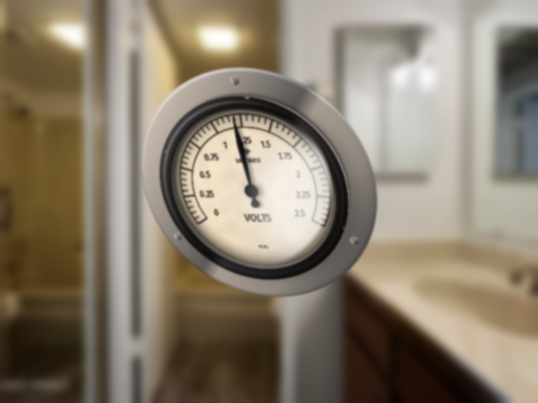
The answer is 1.2 V
